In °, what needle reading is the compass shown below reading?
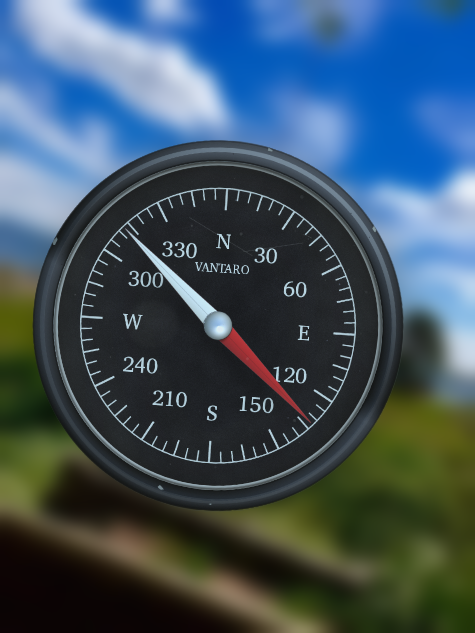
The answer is 132.5 °
